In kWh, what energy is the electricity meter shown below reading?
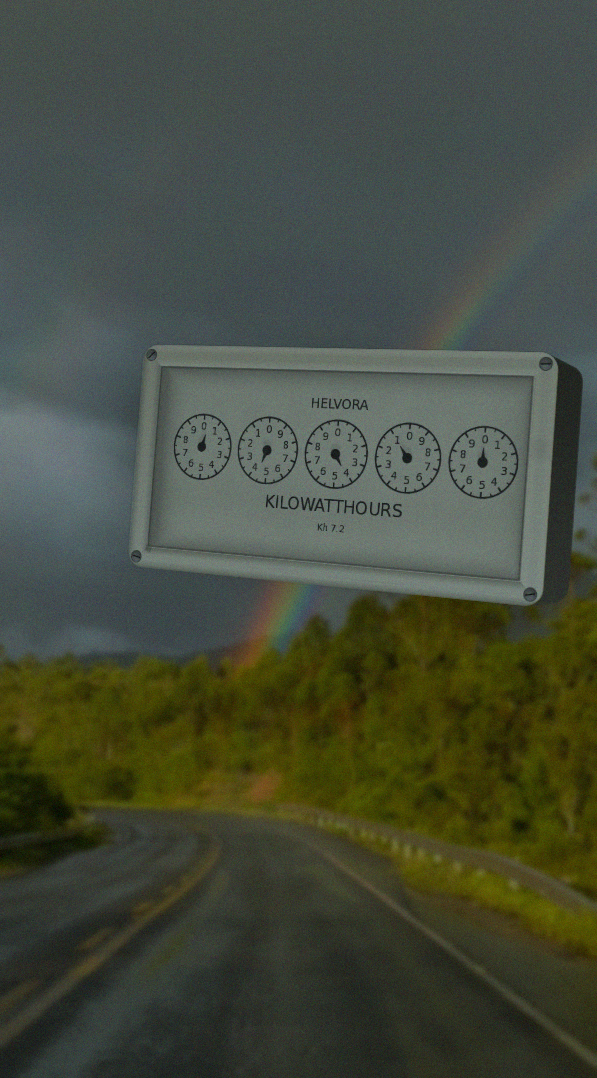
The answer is 4410 kWh
